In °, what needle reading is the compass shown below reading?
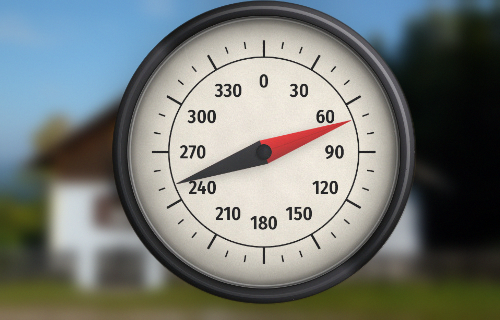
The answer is 70 °
